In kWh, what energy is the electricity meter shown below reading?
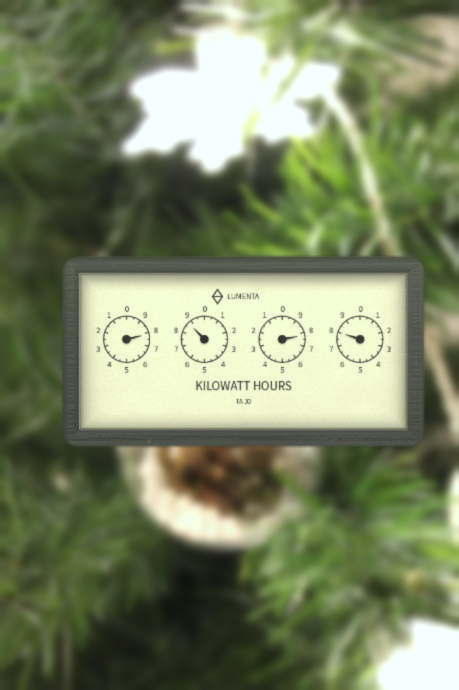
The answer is 7878 kWh
